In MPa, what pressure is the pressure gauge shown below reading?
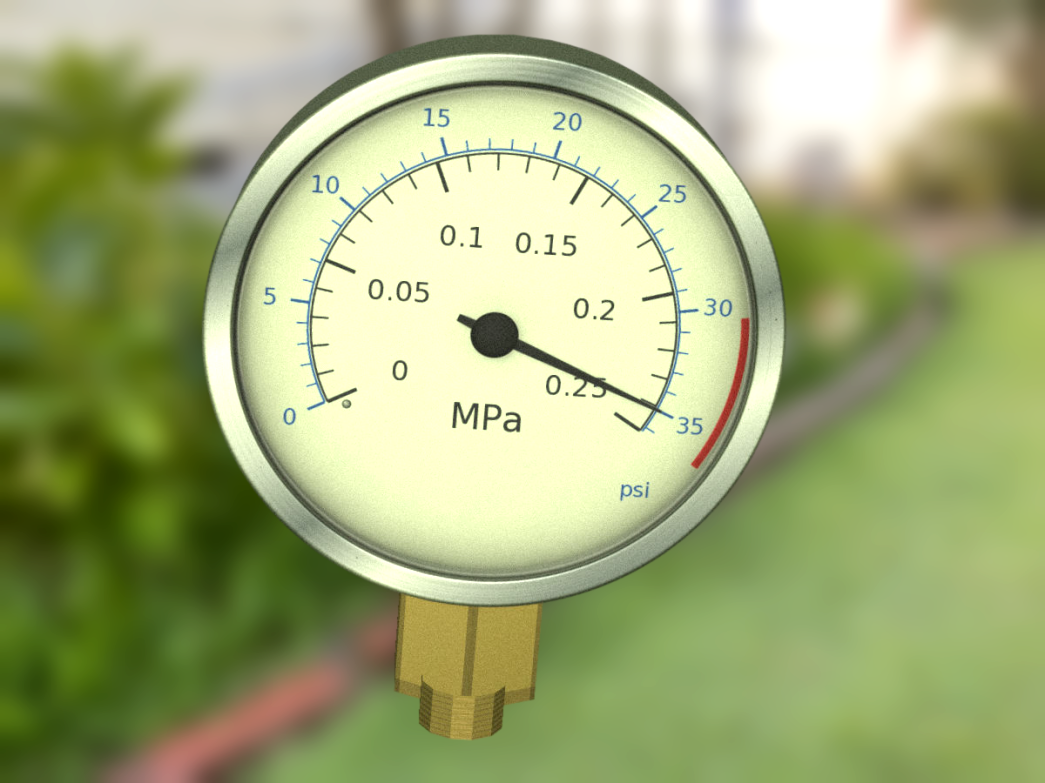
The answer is 0.24 MPa
